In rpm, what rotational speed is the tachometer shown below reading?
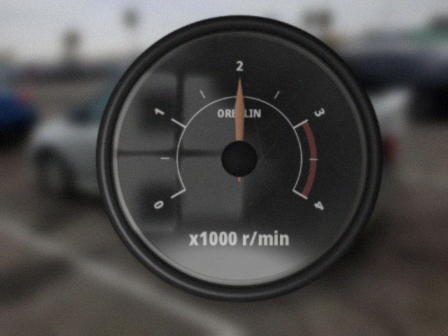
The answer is 2000 rpm
